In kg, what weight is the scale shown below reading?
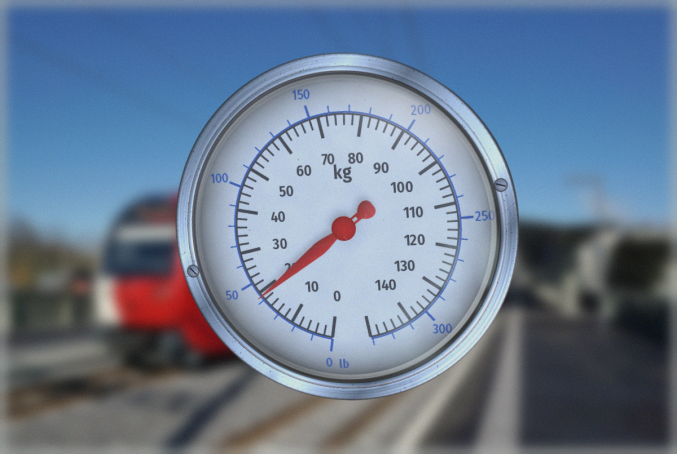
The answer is 19 kg
